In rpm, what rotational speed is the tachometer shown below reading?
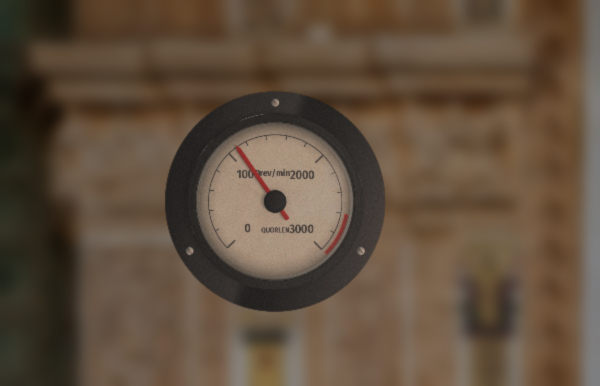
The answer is 1100 rpm
